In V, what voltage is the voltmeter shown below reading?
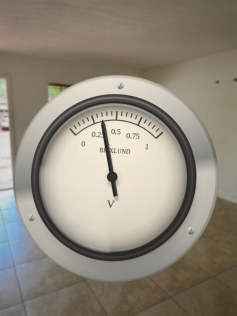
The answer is 0.35 V
